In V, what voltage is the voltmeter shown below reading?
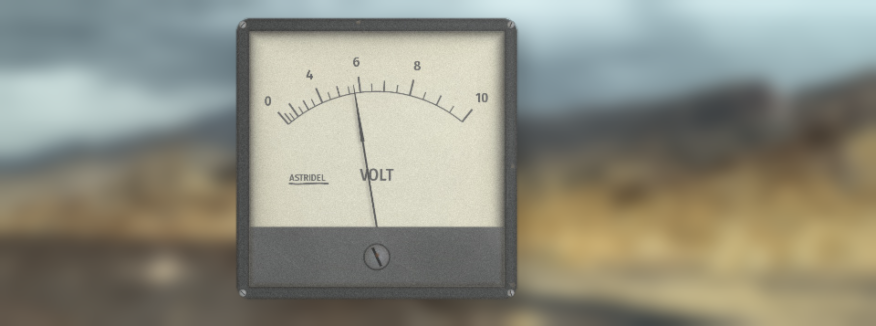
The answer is 5.75 V
